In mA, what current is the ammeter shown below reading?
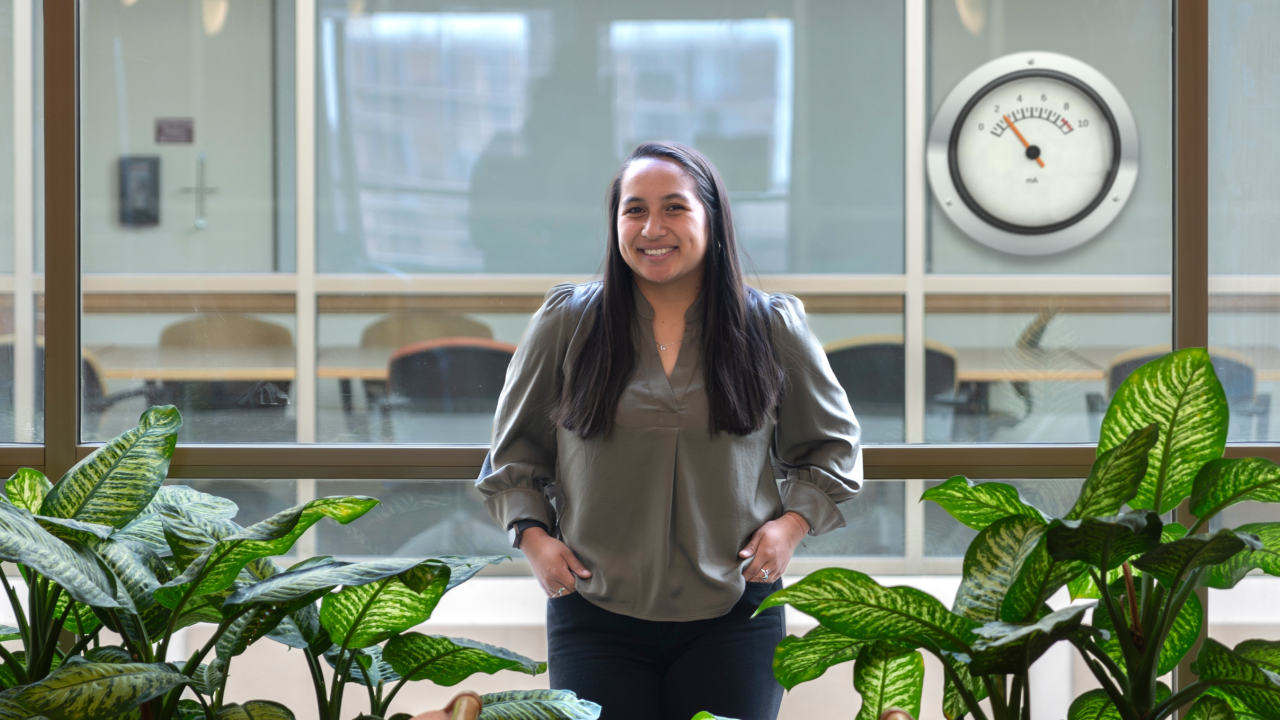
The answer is 2 mA
